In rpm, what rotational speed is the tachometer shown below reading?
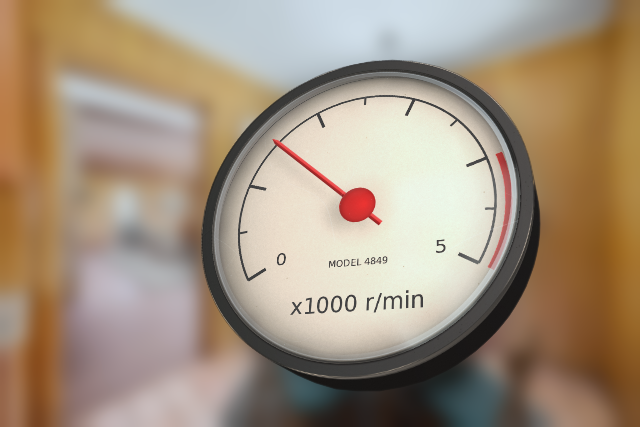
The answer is 1500 rpm
